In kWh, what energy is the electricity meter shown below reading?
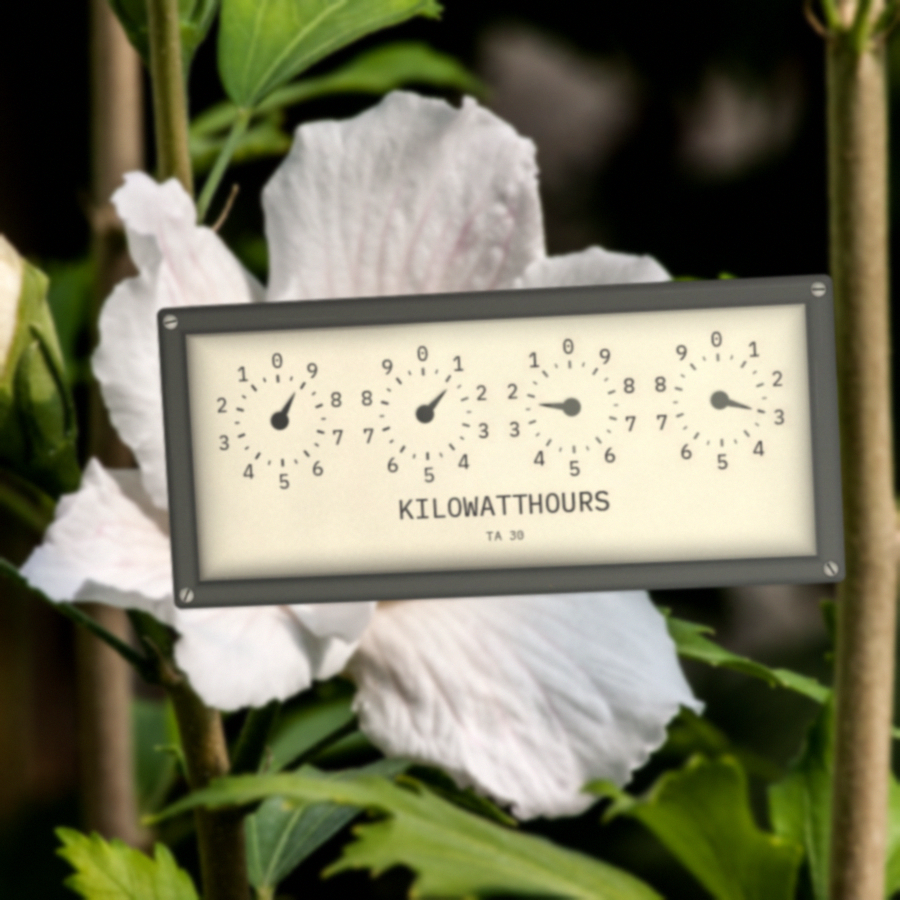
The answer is 9123 kWh
